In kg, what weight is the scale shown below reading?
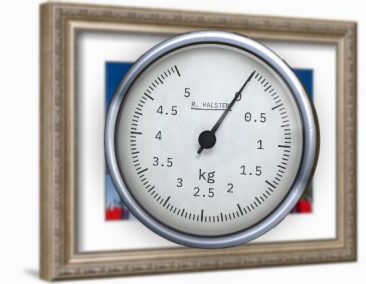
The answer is 0 kg
